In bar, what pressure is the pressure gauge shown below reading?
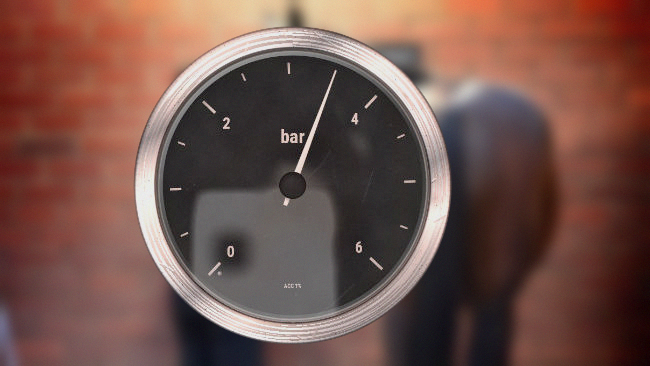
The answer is 3.5 bar
